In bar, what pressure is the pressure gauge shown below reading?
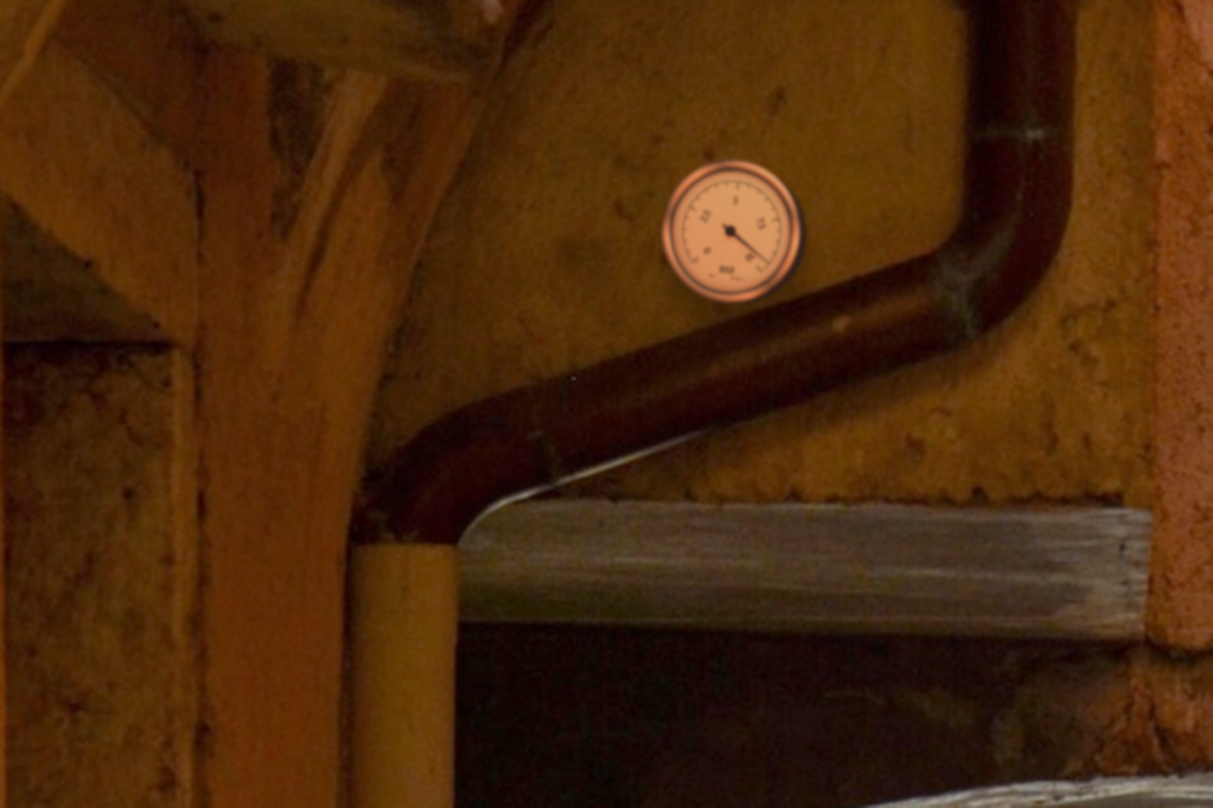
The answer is 9.5 bar
